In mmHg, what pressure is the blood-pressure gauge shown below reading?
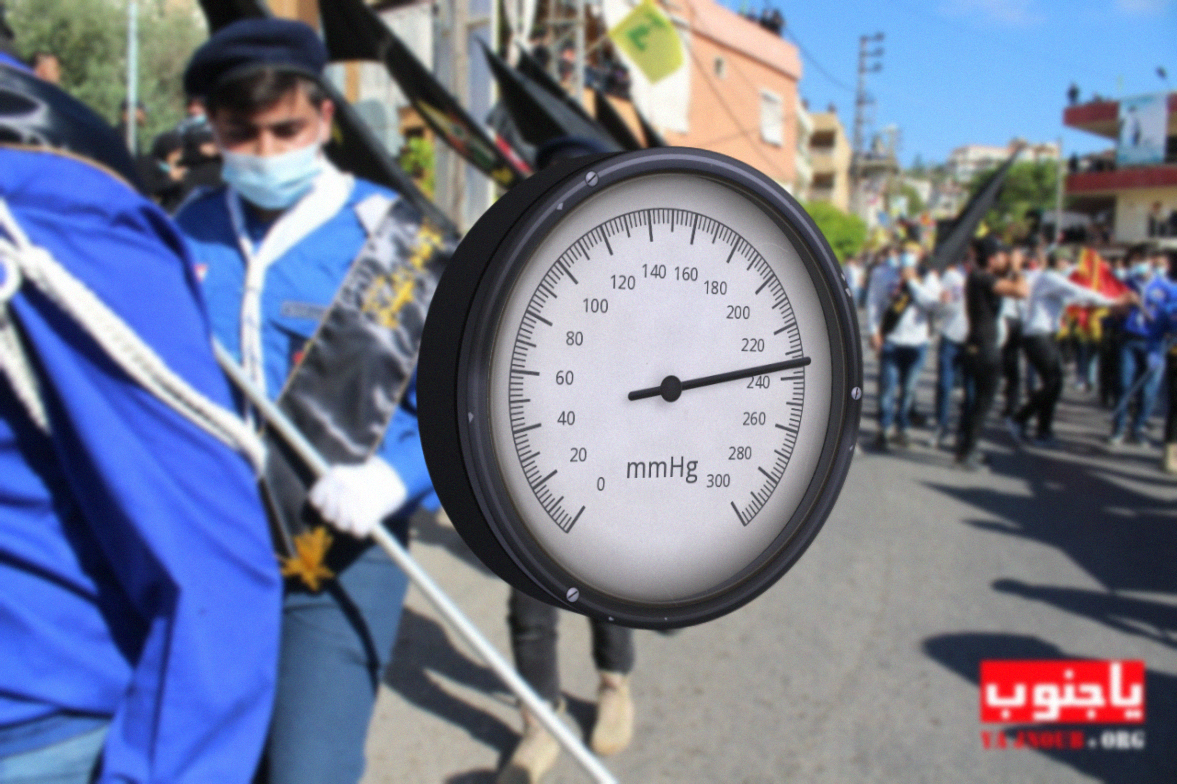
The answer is 234 mmHg
